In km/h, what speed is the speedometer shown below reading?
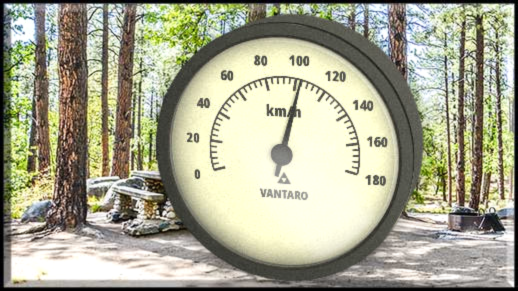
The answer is 104 km/h
